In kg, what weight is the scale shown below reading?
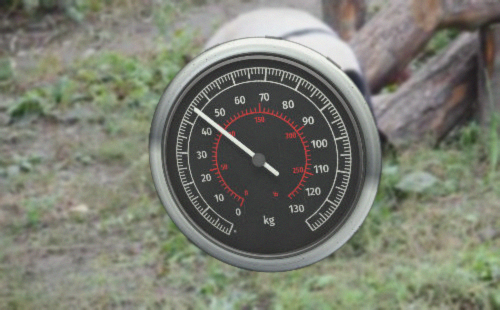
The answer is 45 kg
